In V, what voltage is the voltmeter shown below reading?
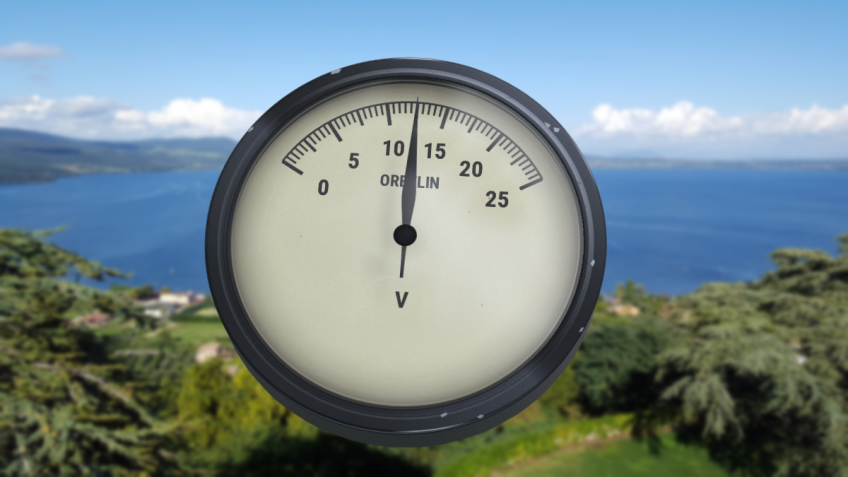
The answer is 12.5 V
